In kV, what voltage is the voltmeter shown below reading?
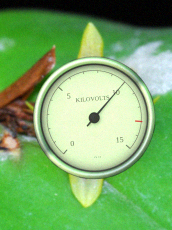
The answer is 10 kV
